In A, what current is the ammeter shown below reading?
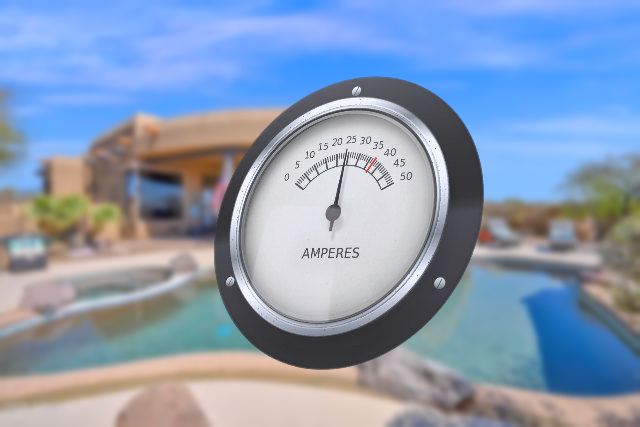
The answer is 25 A
